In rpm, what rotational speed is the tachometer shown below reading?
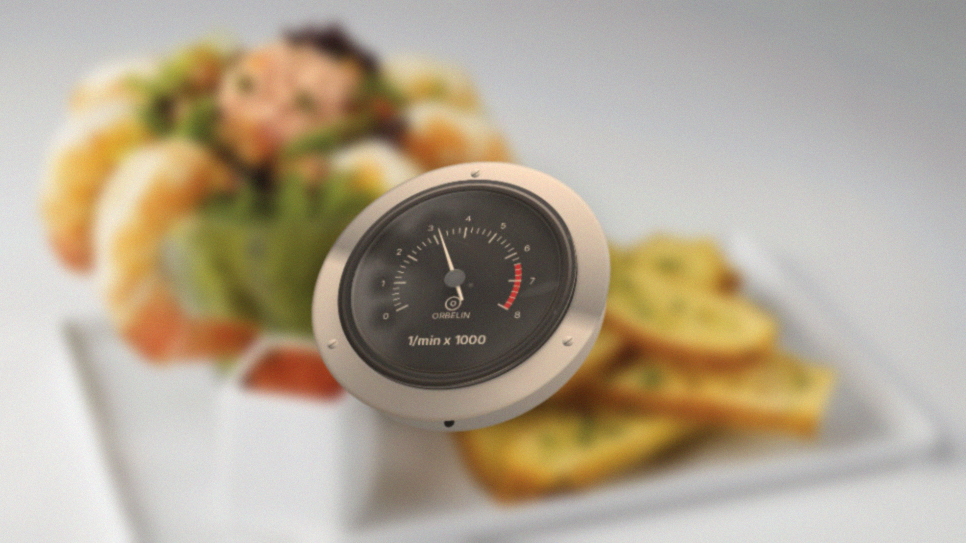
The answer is 3200 rpm
